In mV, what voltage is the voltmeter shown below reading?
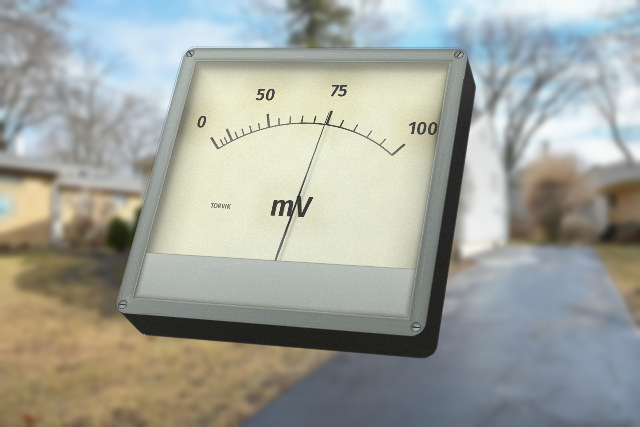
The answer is 75 mV
